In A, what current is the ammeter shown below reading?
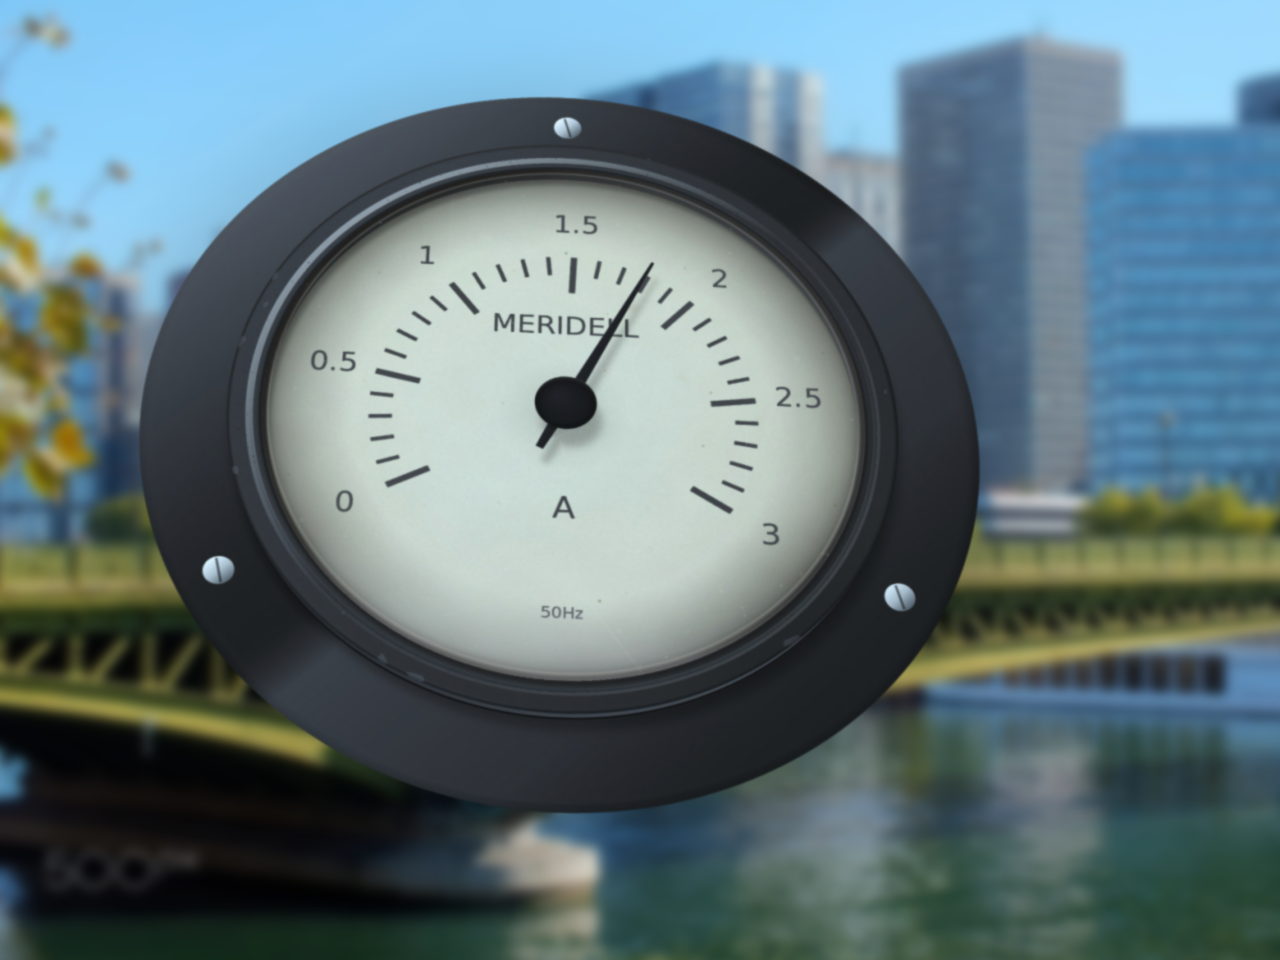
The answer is 1.8 A
